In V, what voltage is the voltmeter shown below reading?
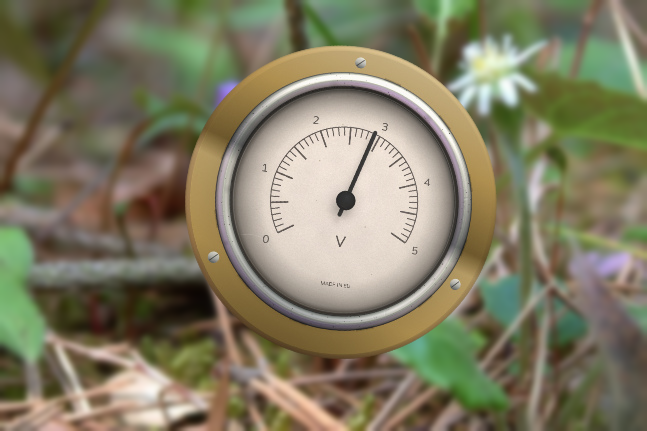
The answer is 2.9 V
